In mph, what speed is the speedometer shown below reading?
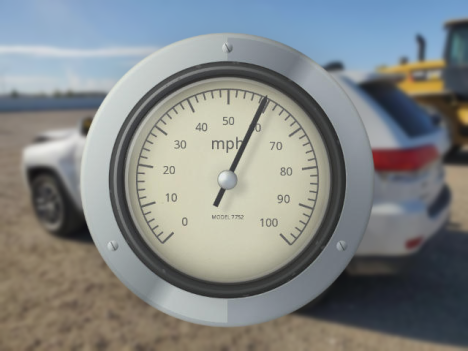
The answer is 59 mph
